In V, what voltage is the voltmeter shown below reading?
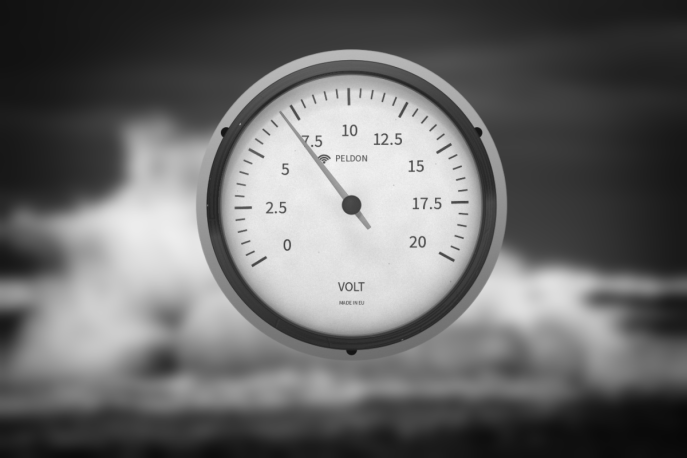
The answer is 7 V
